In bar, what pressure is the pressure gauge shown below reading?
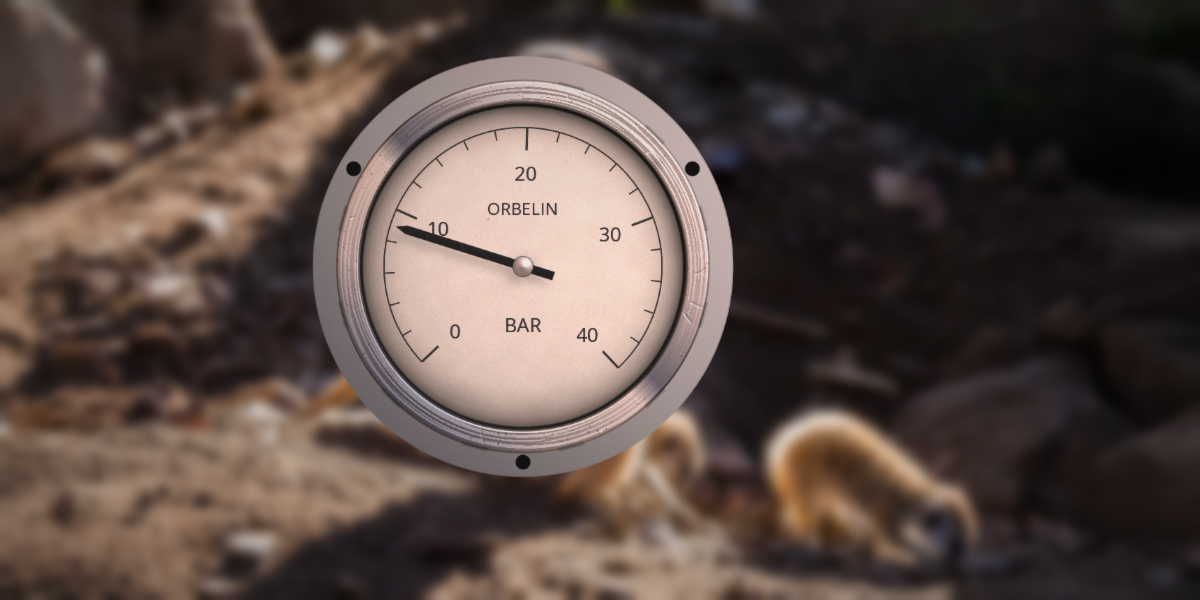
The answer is 9 bar
